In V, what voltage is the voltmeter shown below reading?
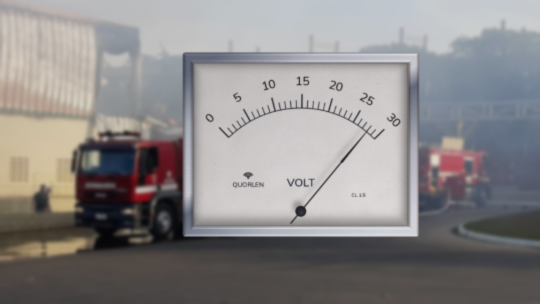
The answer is 28 V
